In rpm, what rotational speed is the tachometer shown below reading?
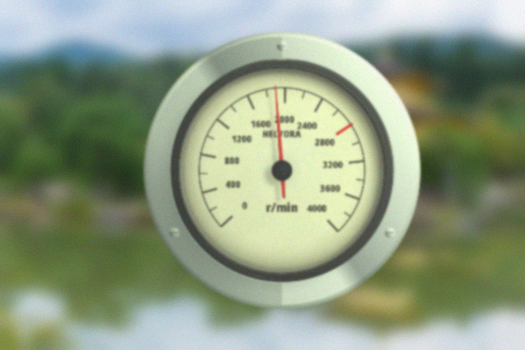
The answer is 1900 rpm
